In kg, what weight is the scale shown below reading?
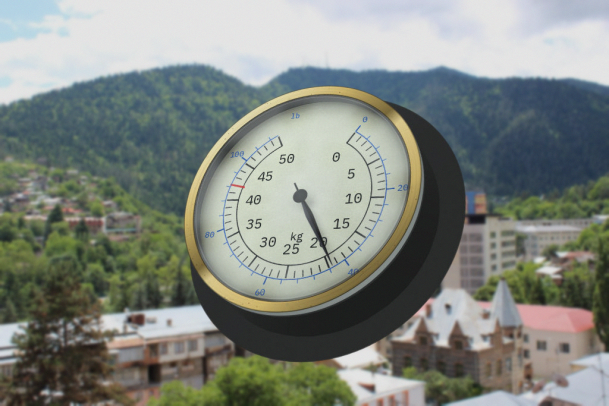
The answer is 19.5 kg
